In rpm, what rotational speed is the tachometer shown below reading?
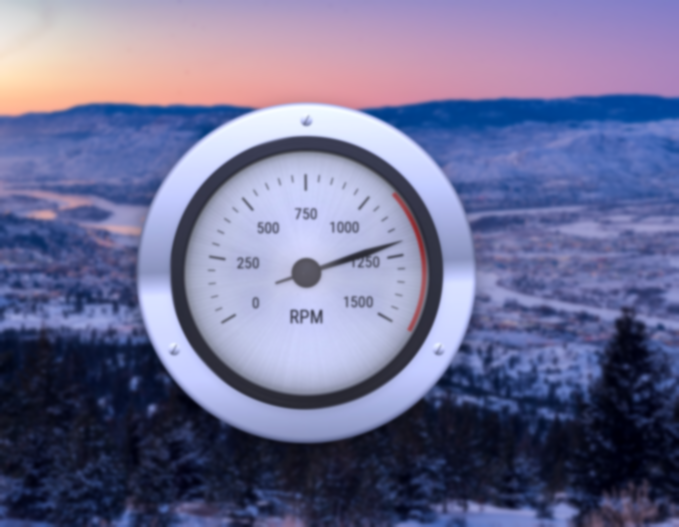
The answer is 1200 rpm
